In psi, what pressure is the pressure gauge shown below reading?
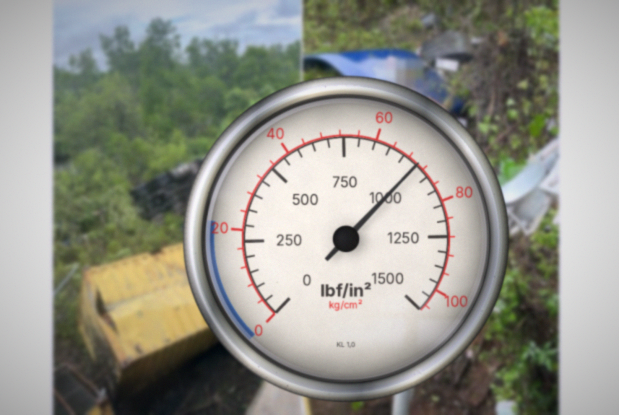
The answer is 1000 psi
